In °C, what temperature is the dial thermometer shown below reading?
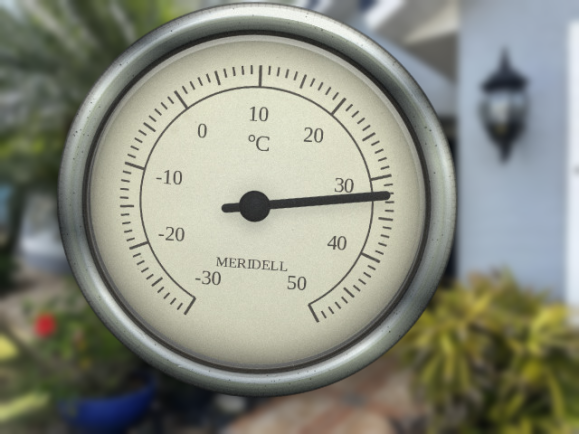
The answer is 32 °C
